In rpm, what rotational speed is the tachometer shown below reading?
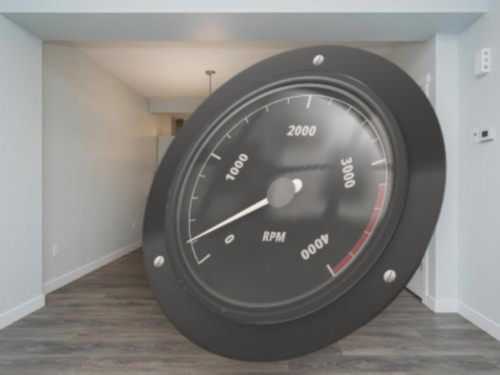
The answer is 200 rpm
